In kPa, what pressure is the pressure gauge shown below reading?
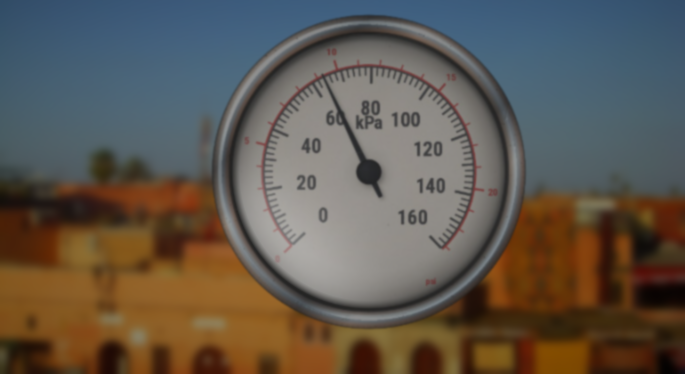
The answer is 64 kPa
